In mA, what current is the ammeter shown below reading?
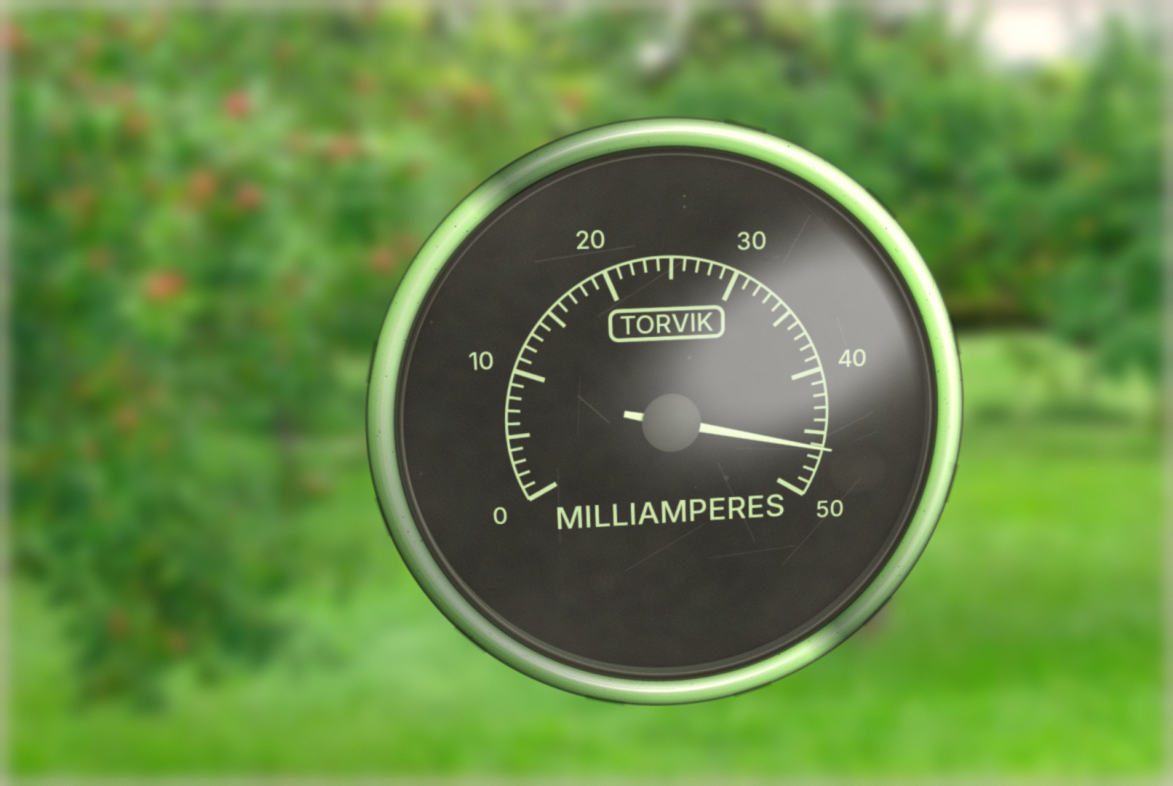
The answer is 46 mA
